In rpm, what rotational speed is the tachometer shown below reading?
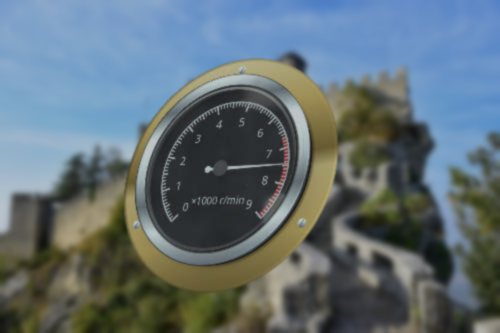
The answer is 7500 rpm
